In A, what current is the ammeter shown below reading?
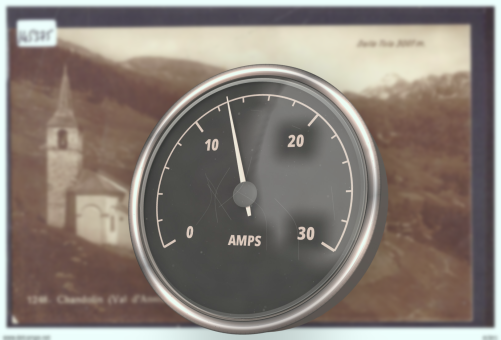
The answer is 13 A
